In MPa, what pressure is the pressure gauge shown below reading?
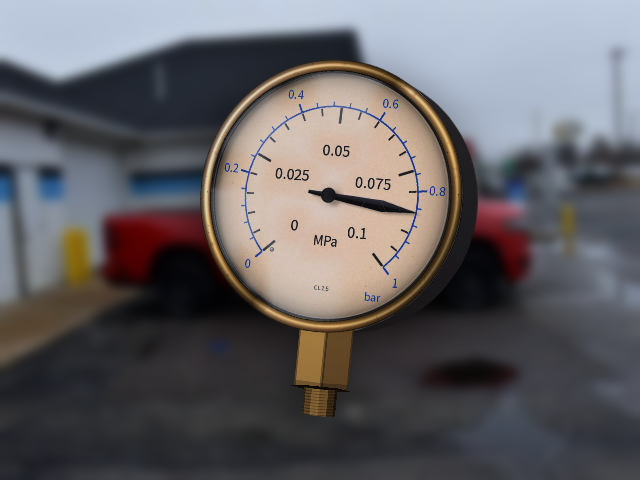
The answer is 0.085 MPa
